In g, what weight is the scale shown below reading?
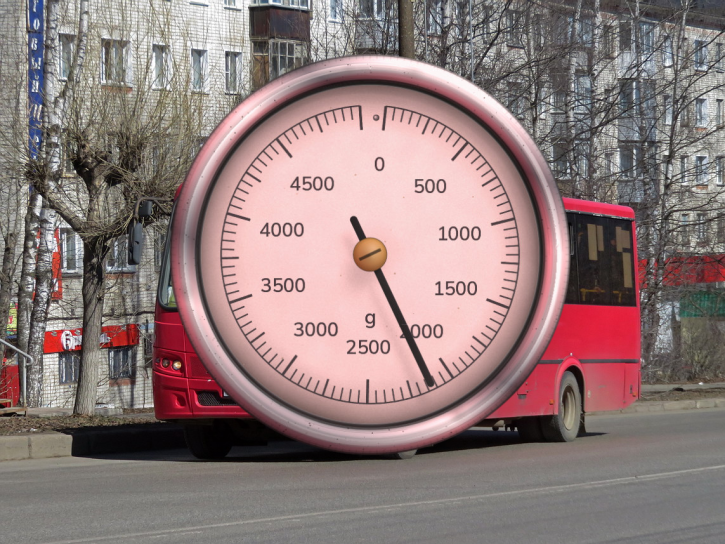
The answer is 2125 g
